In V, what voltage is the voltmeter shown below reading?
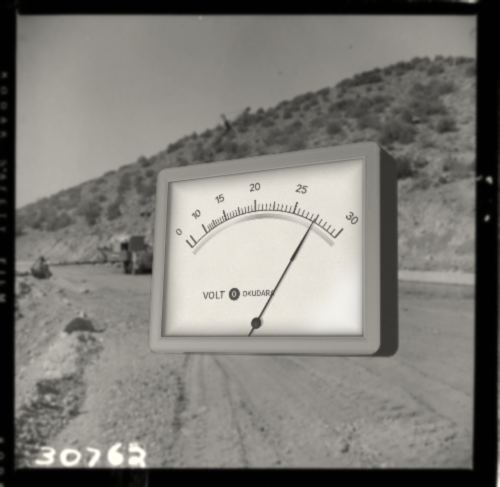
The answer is 27.5 V
